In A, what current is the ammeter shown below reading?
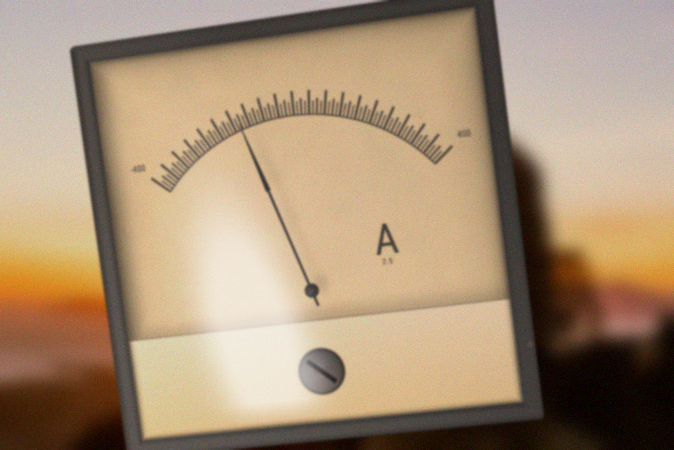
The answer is -140 A
